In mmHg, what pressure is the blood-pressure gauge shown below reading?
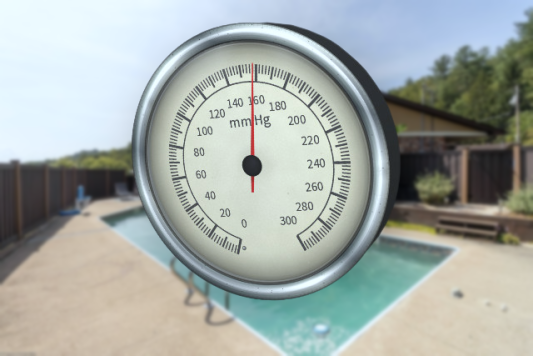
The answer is 160 mmHg
